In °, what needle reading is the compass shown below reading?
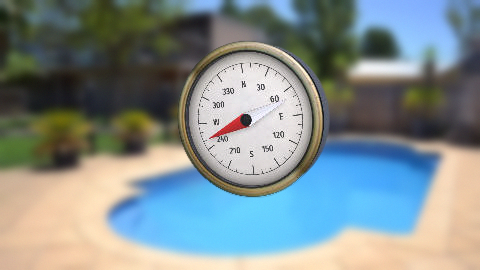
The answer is 250 °
